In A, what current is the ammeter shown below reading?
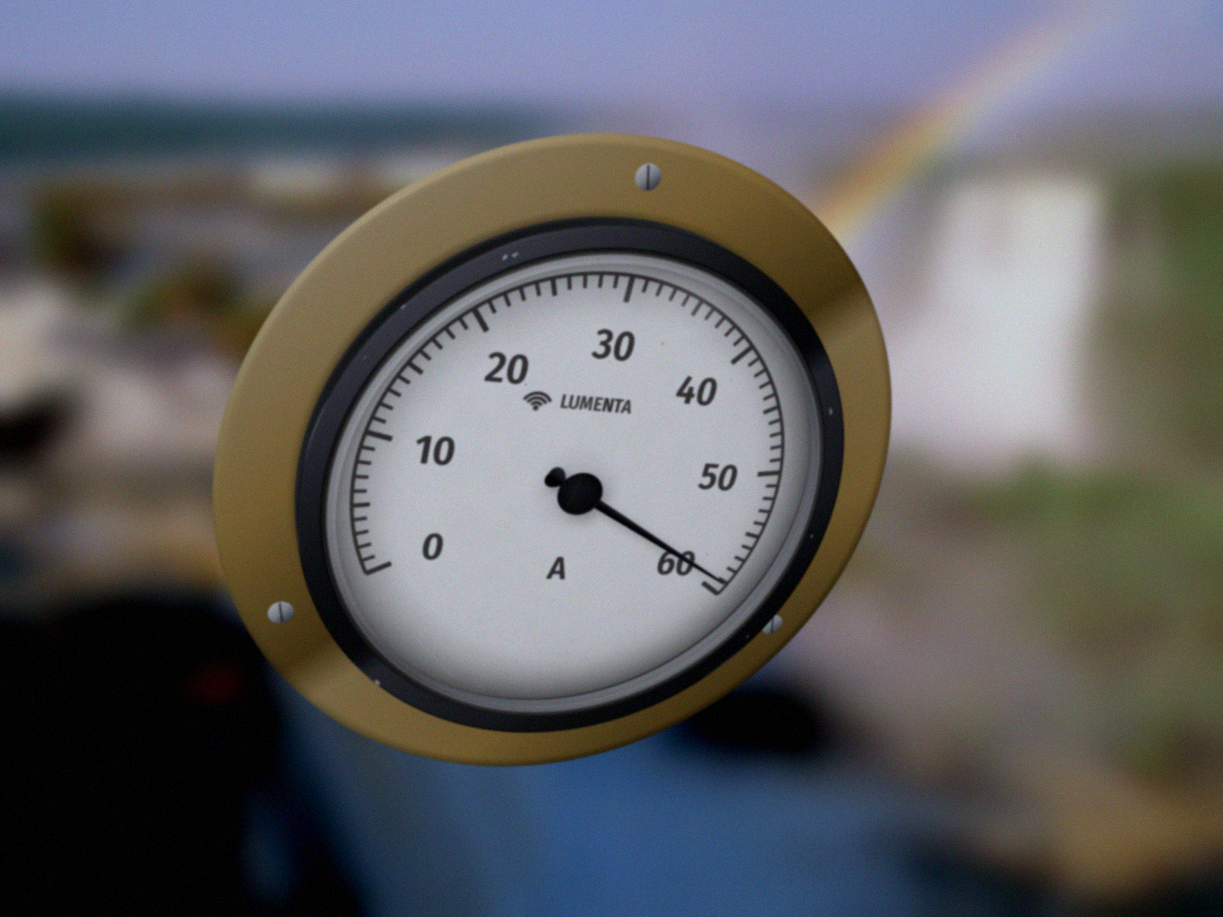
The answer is 59 A
